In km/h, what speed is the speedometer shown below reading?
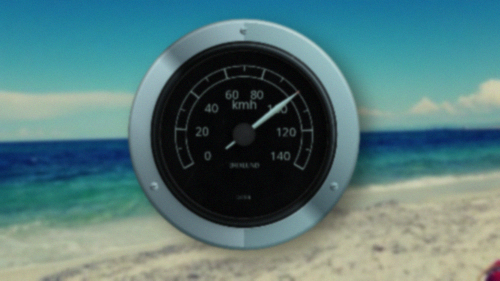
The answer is 100 km/h
